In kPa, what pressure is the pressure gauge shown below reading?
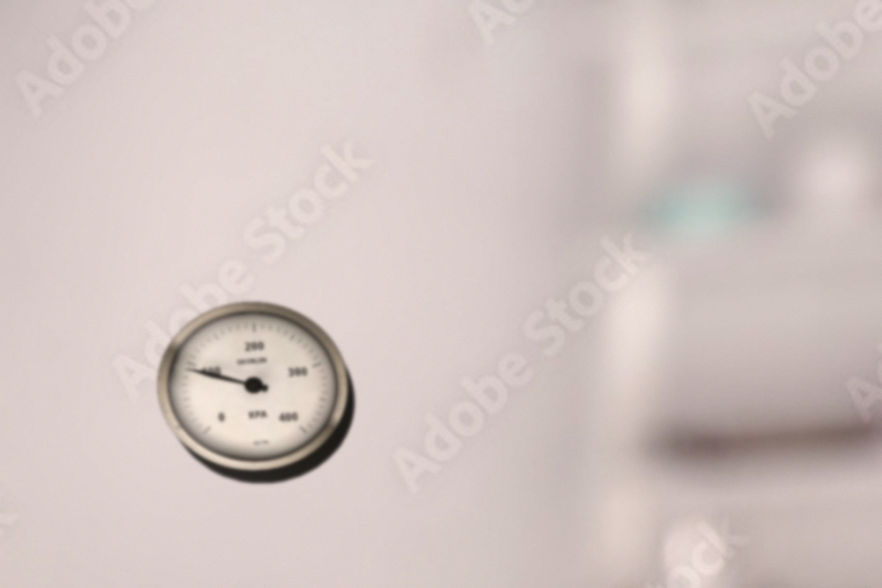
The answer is 90 kPa
